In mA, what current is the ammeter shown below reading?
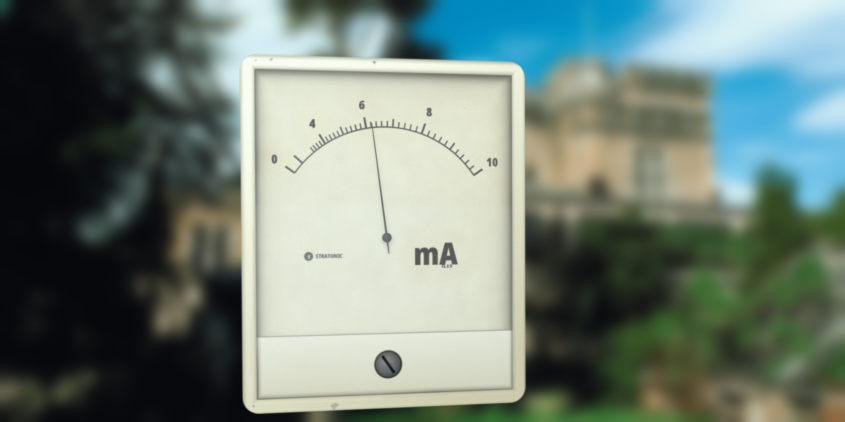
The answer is 6.2 mA
